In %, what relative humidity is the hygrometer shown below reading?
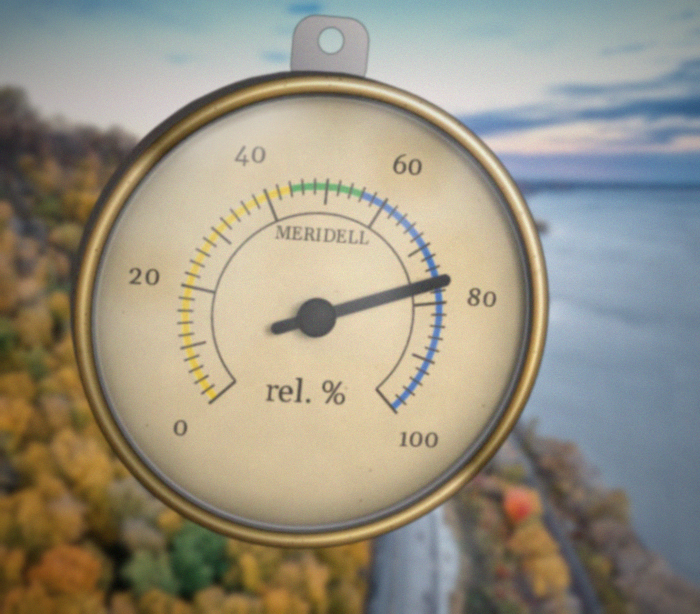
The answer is 76 %
